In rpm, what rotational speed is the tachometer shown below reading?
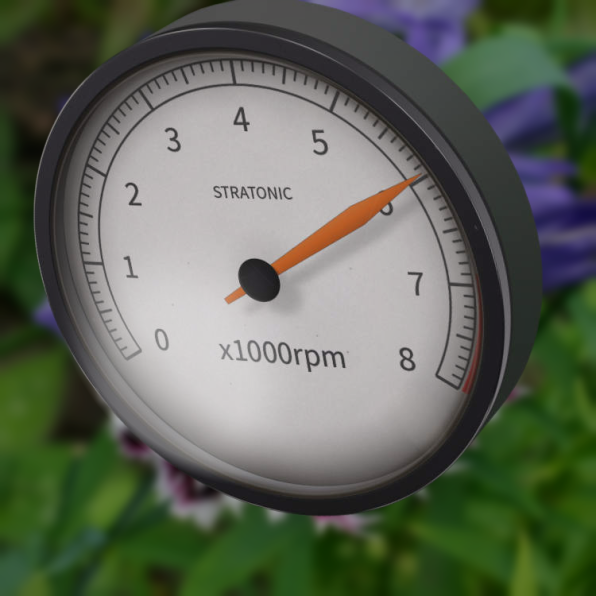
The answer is 5950 rpm
